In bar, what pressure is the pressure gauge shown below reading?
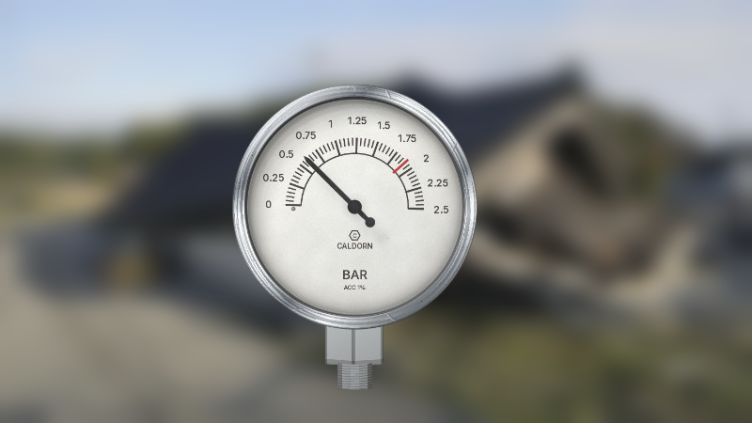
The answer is 0.6 bar
